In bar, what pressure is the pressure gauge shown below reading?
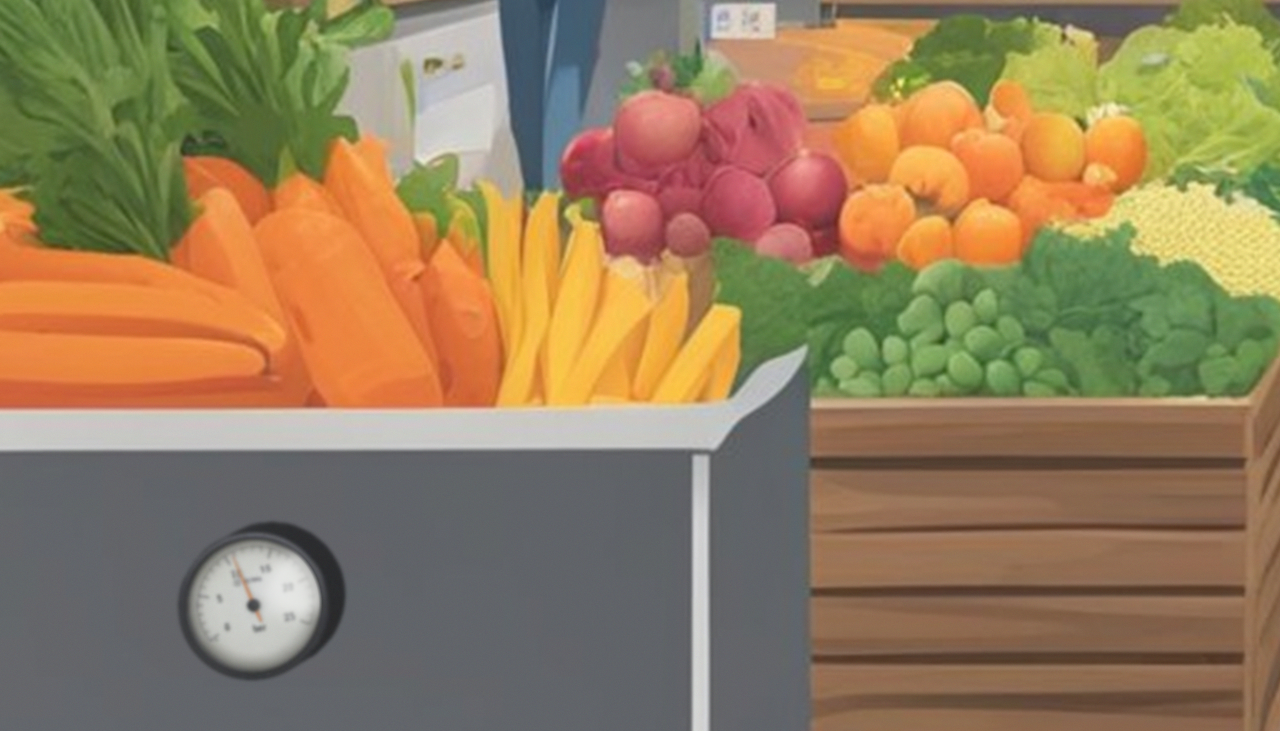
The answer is 11 bar
